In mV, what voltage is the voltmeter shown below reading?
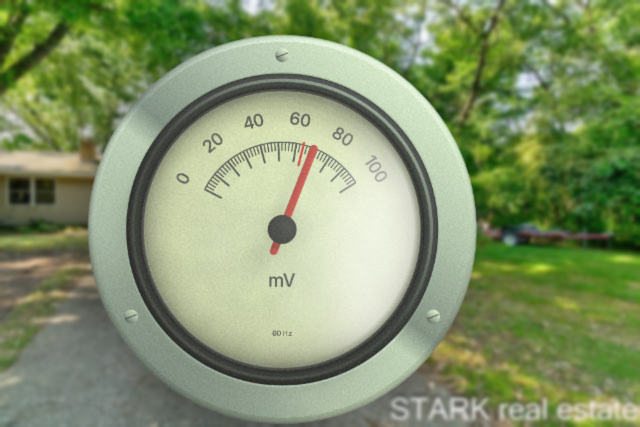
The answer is 70 mV
